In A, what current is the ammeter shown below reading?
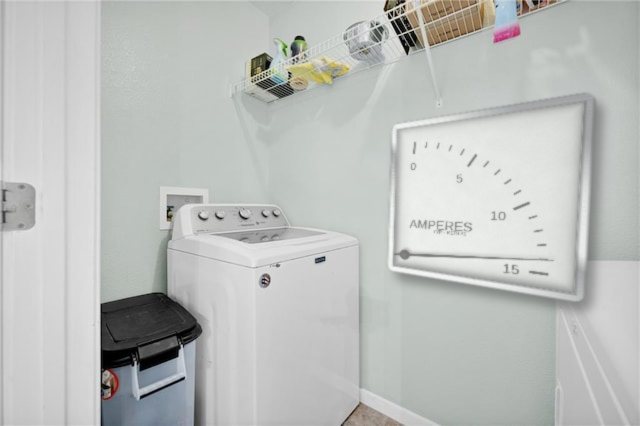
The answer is 14 A
